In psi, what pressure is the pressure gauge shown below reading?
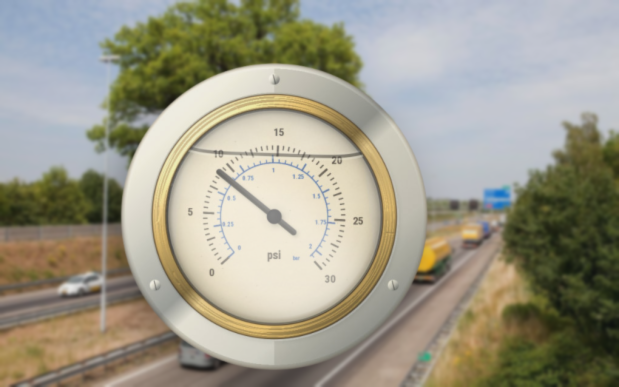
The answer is 9 psi
